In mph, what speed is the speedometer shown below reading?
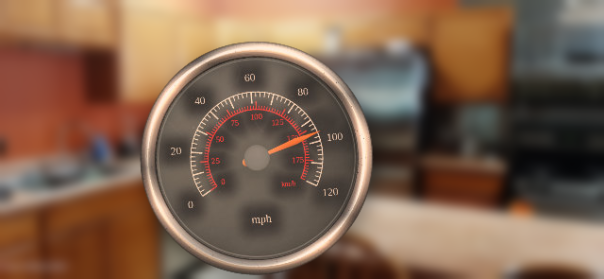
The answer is 96 mph
